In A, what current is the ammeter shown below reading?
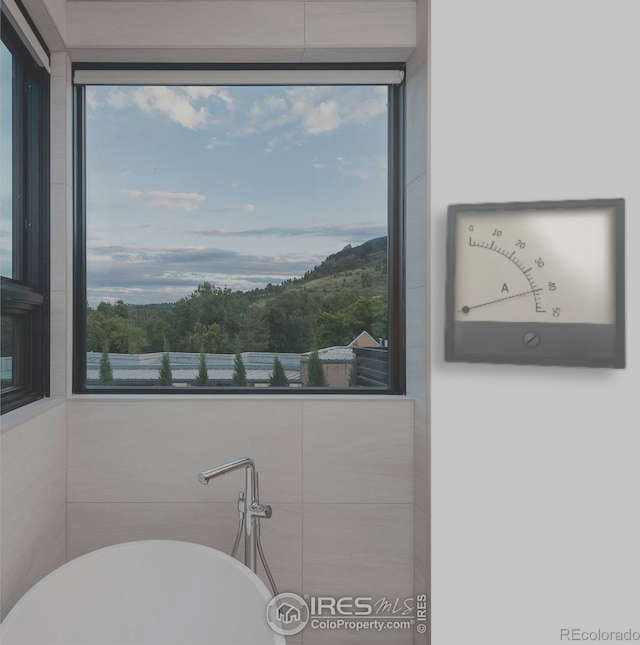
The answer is 40 A
